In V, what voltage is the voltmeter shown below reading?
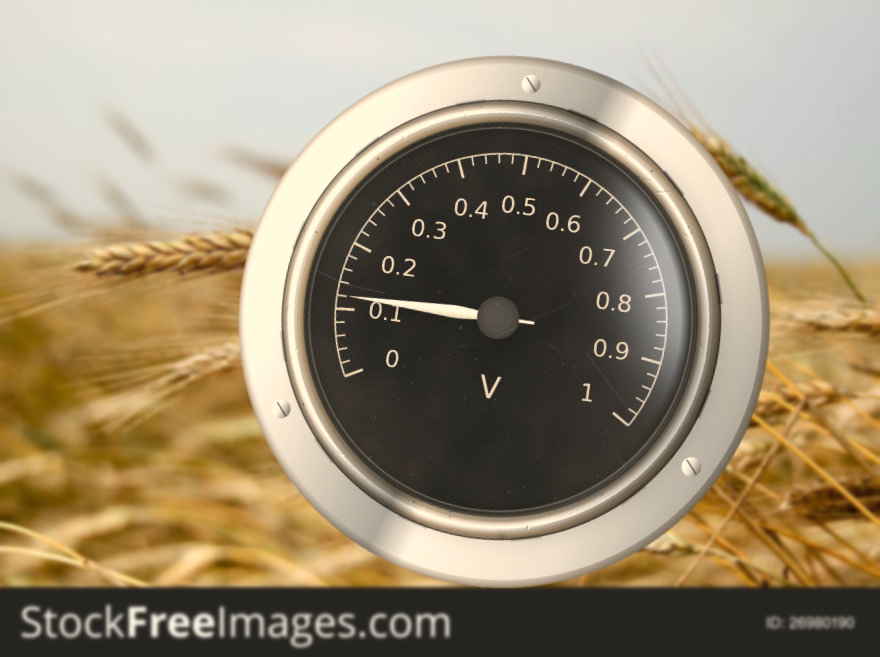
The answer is 0.12 V
